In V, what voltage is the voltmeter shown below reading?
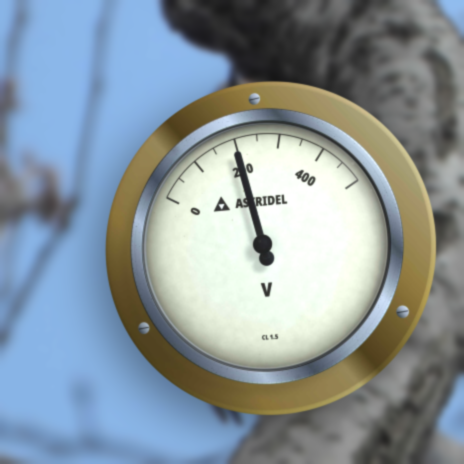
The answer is 200 V
